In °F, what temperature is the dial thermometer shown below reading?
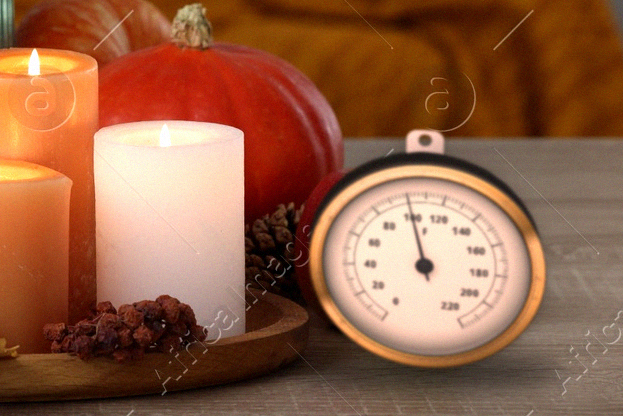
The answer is 100 °F
